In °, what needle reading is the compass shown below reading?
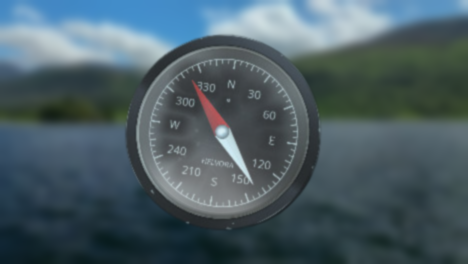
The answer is 320 °
